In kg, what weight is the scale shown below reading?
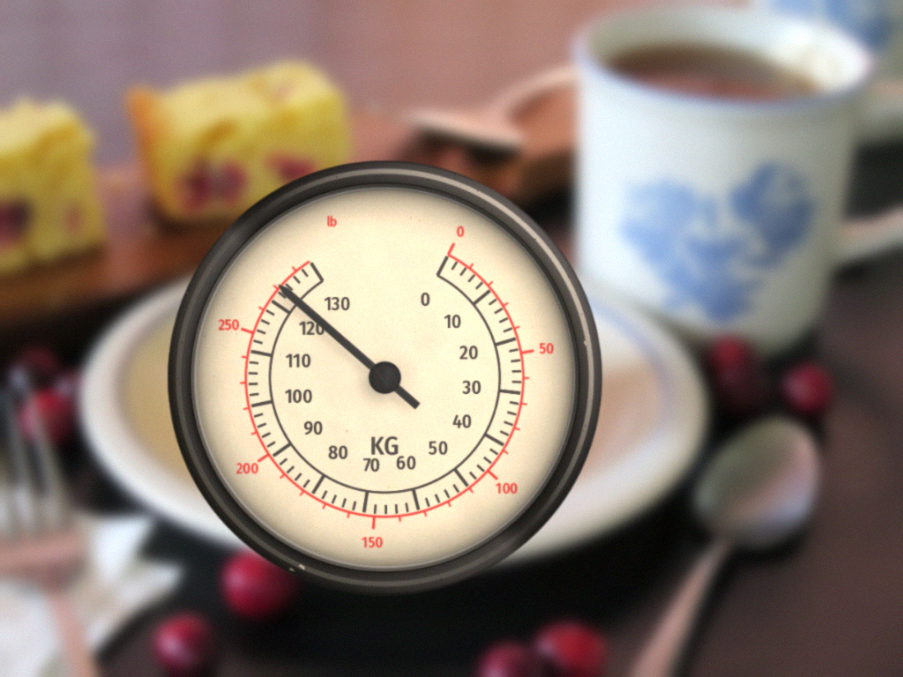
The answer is 123 kg
